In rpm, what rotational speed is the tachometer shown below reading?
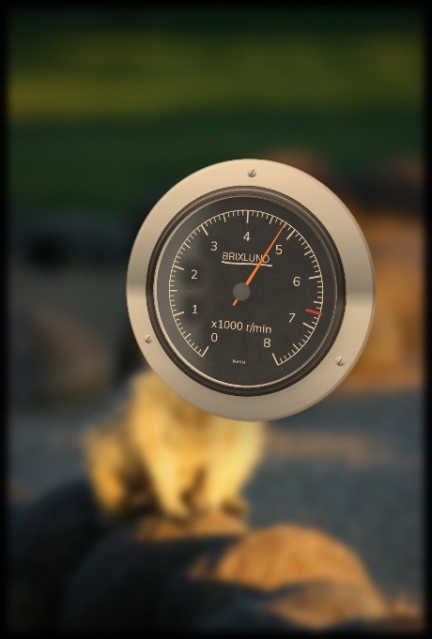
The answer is 4800 rpm
